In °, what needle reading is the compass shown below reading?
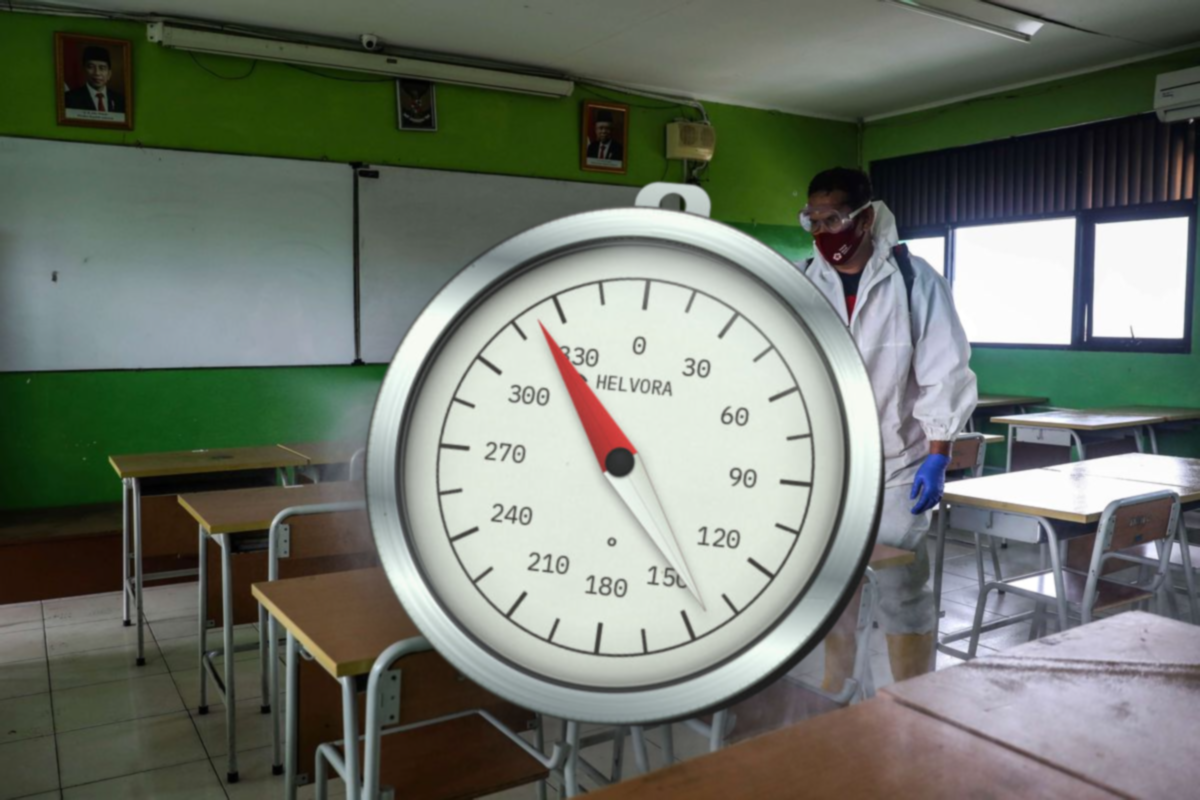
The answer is 322.5 °
